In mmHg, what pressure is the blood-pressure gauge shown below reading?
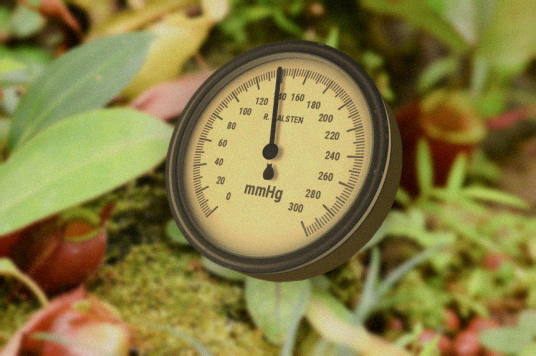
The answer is 140 mmHg
